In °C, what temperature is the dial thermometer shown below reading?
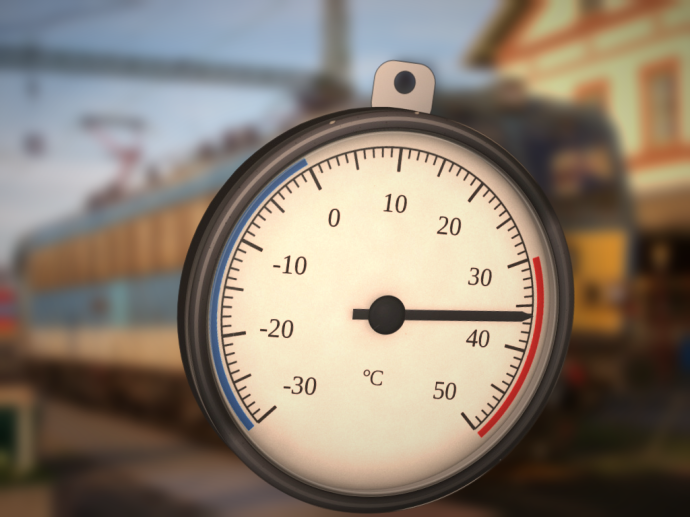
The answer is 36 °C
